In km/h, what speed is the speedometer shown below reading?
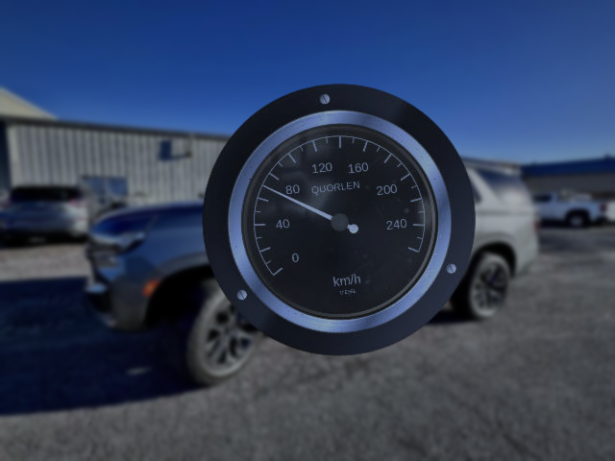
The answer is 70 km/h
